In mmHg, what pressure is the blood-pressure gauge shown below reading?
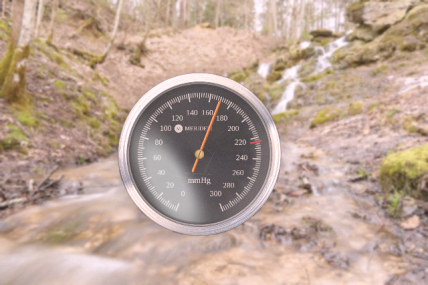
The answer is 170 mmHg
